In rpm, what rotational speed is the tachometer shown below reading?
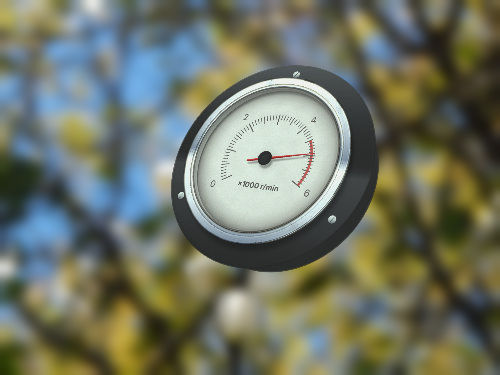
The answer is 5000 rpm
